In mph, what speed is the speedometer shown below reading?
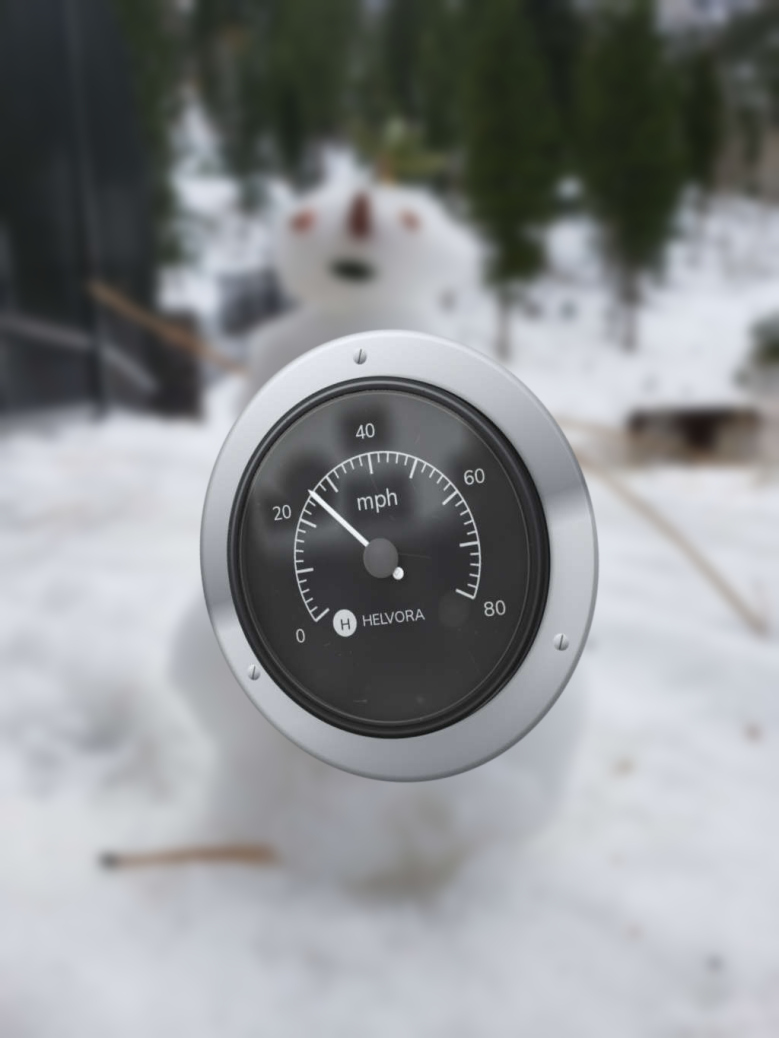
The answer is 26 mph
